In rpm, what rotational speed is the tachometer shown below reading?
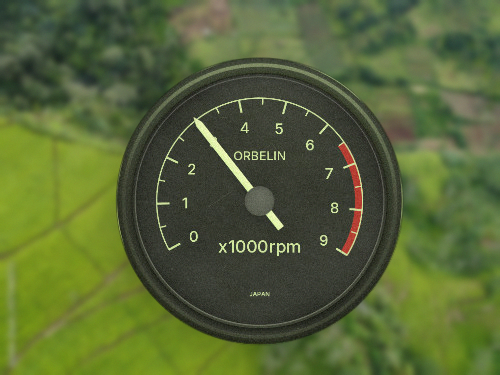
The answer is 3000 rpm
